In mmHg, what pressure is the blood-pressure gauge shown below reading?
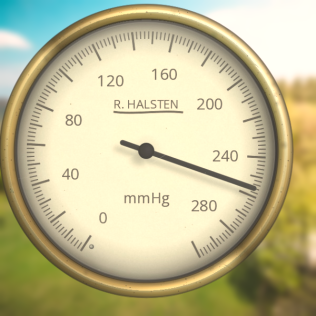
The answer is 256 mmHg
